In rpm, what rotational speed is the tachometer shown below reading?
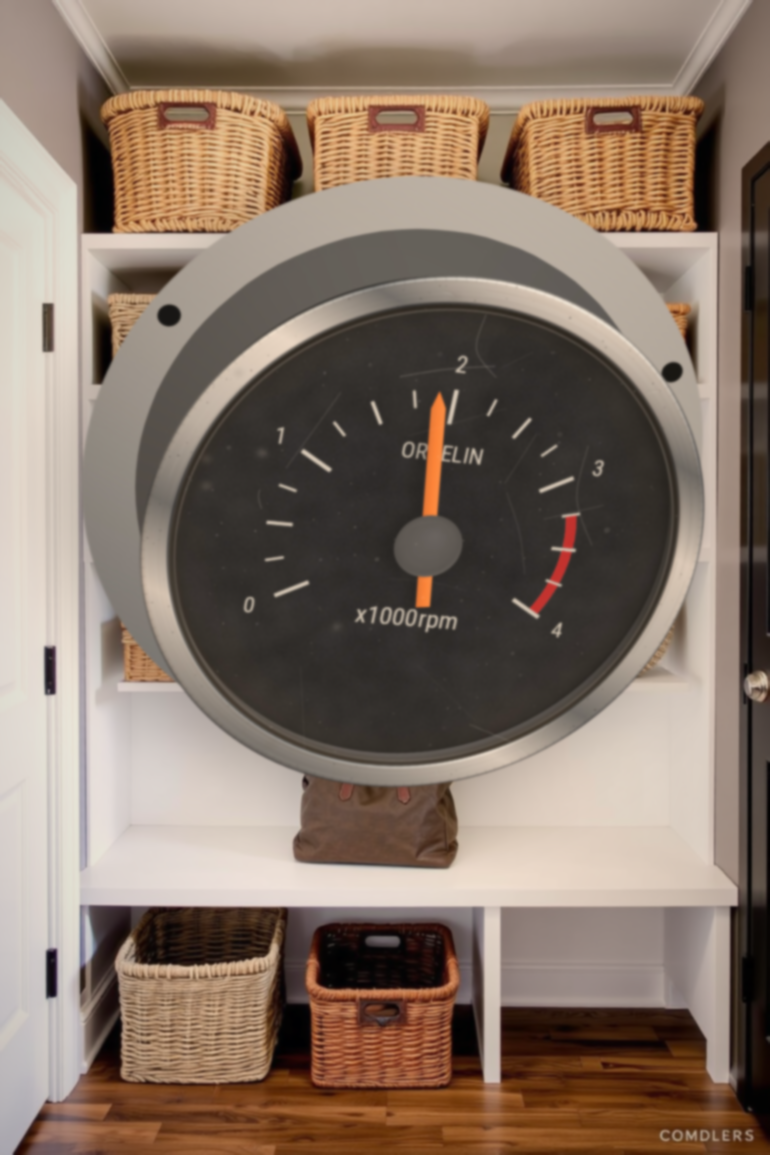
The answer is 1875 rpm
